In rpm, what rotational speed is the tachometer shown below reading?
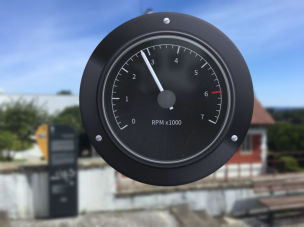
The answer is 2800 rpm
